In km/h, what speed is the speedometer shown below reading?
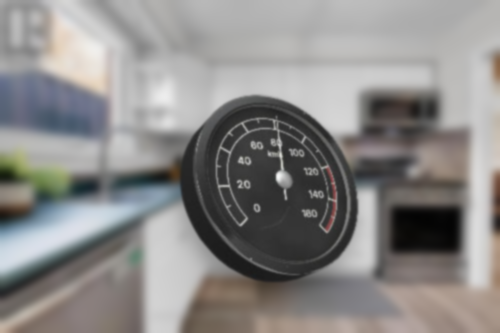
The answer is 80 km/h
